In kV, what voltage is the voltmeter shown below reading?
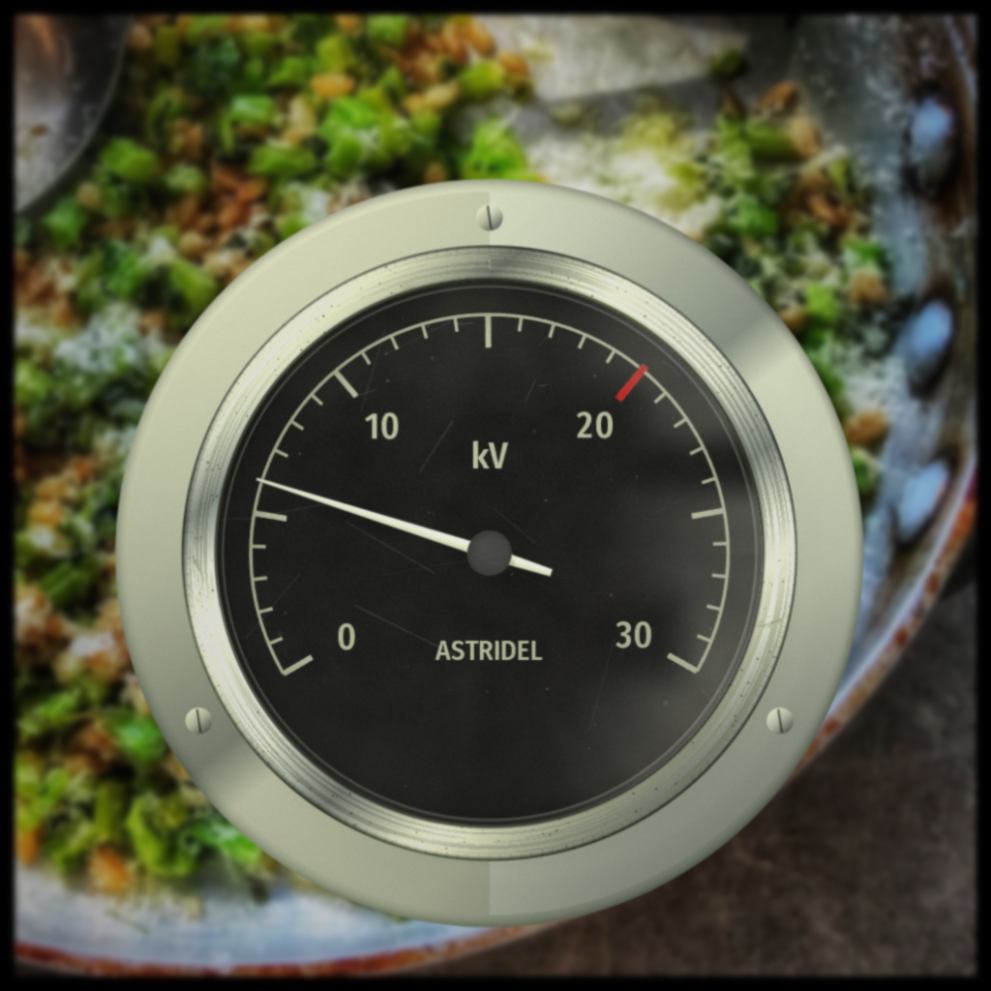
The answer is 6 kV
